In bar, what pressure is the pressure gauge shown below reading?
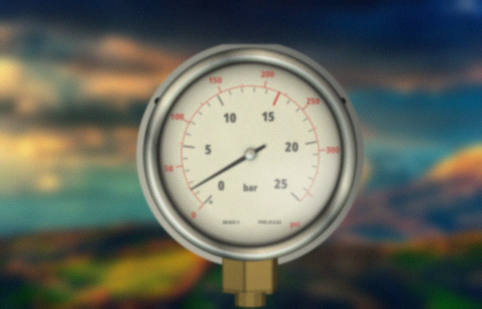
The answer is 1.5 bar
